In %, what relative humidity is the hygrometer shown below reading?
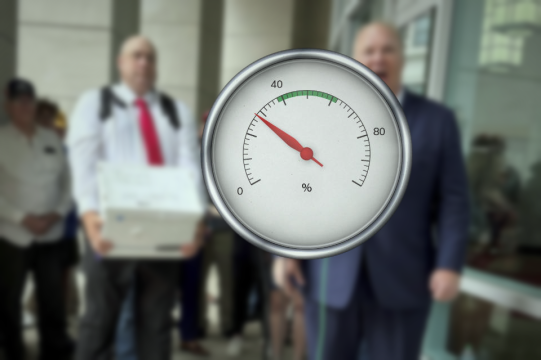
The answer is 28 %
